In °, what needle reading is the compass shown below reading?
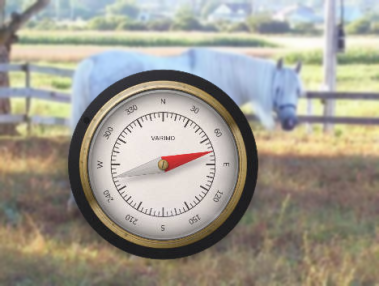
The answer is 75 °
